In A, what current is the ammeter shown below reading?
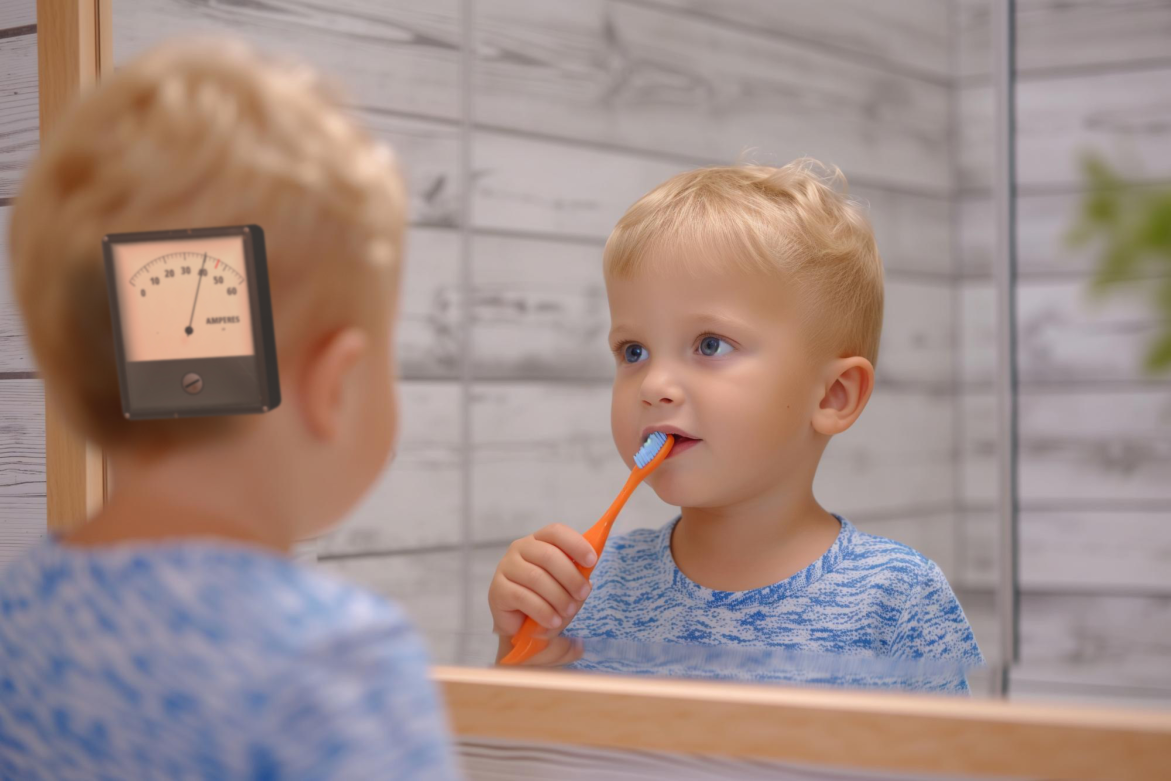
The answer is 40 A
